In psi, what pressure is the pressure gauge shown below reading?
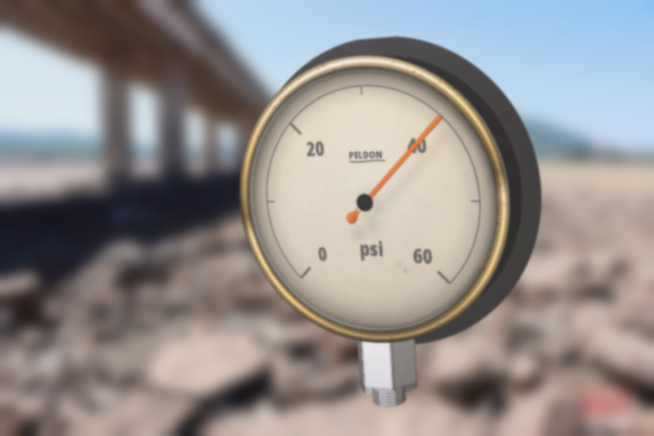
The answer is 40 psi
